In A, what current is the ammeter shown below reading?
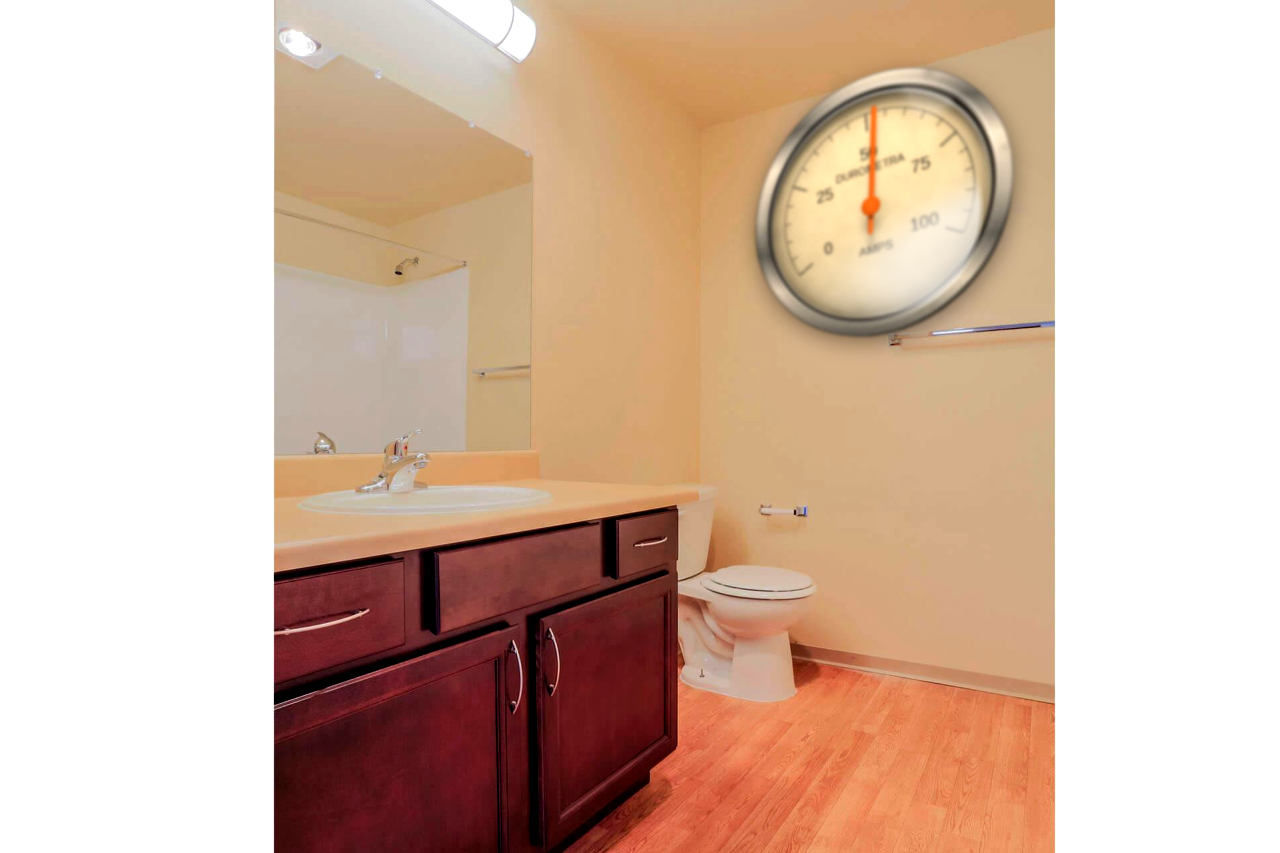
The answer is 52.5 A
